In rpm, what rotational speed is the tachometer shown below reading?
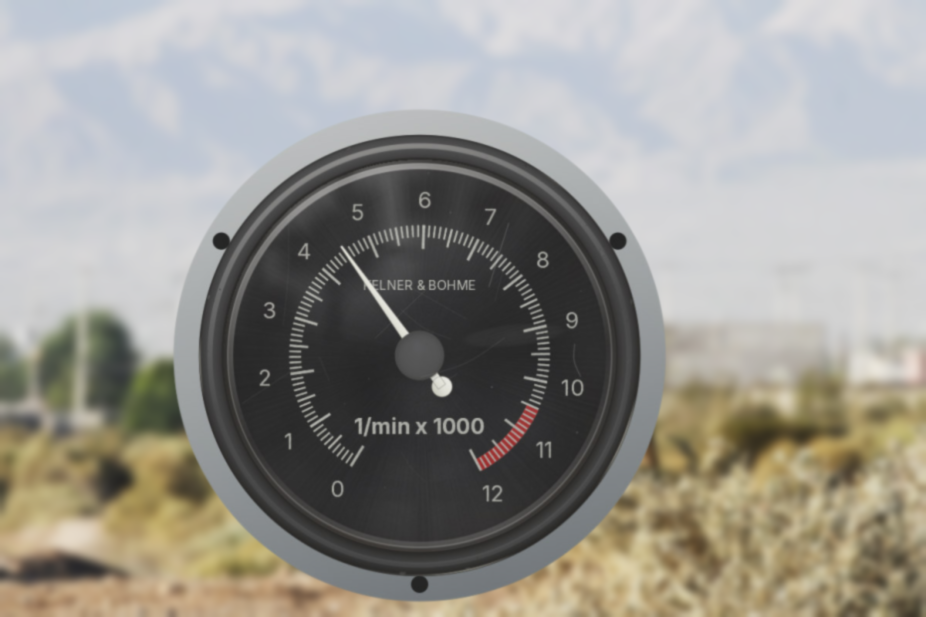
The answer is 4500 rpm
